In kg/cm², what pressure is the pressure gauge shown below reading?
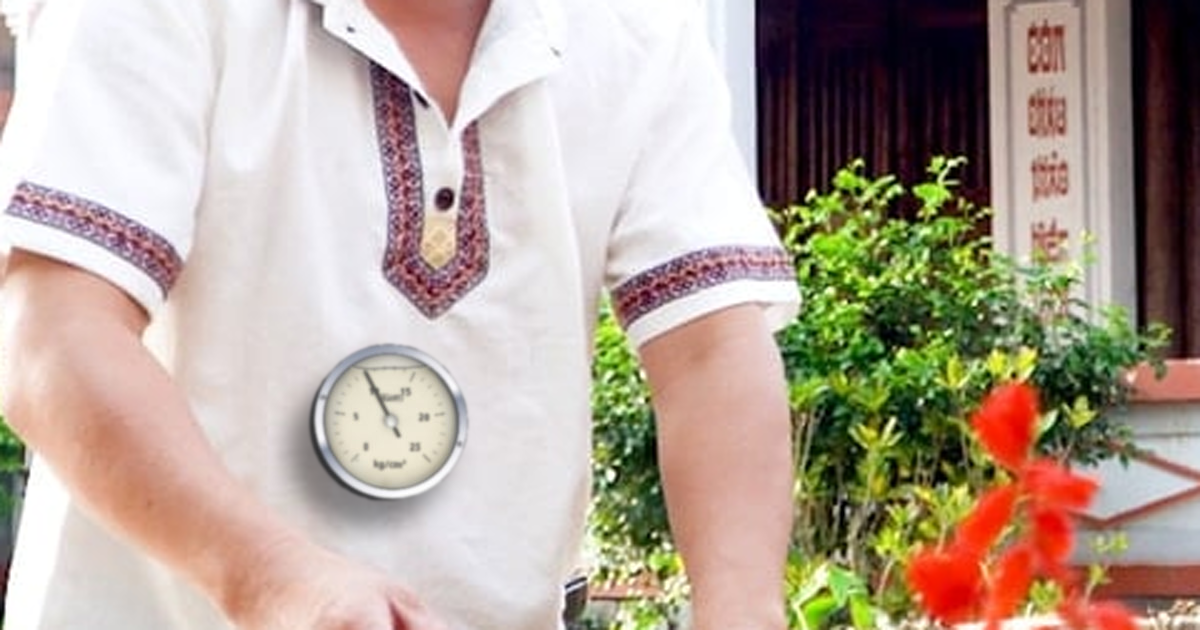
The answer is 10 kg/cm²
